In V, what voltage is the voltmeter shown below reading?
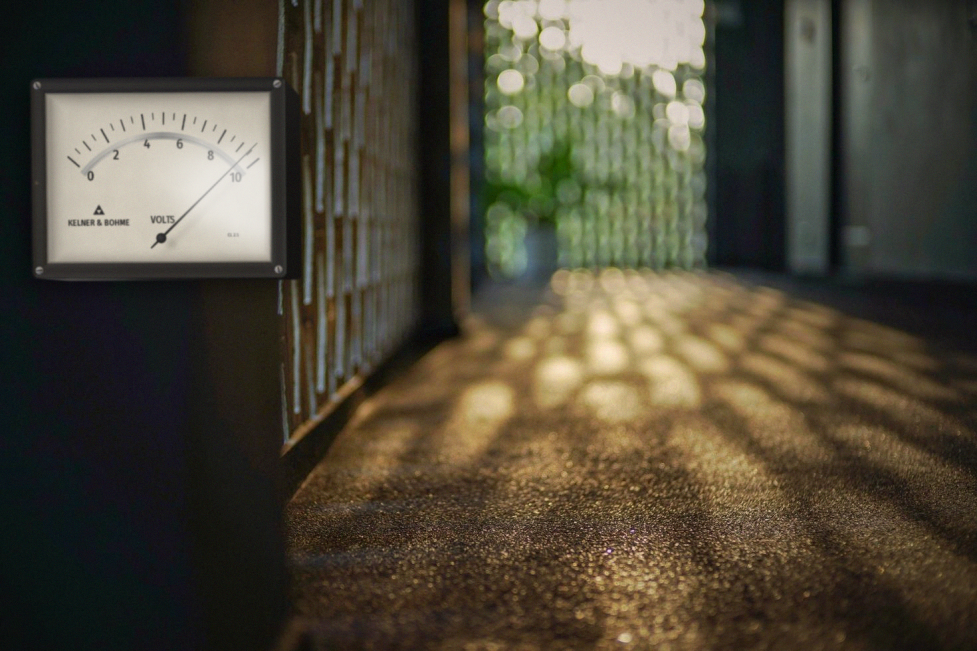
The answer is 9.5 V
